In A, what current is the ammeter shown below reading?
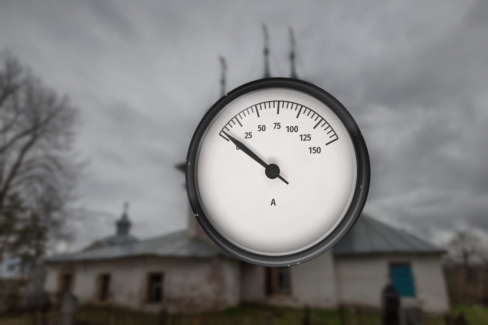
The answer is 5 A
